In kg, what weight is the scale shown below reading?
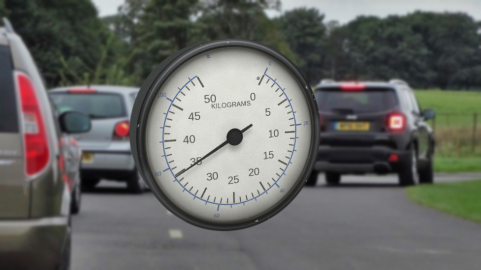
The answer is 35 kg
